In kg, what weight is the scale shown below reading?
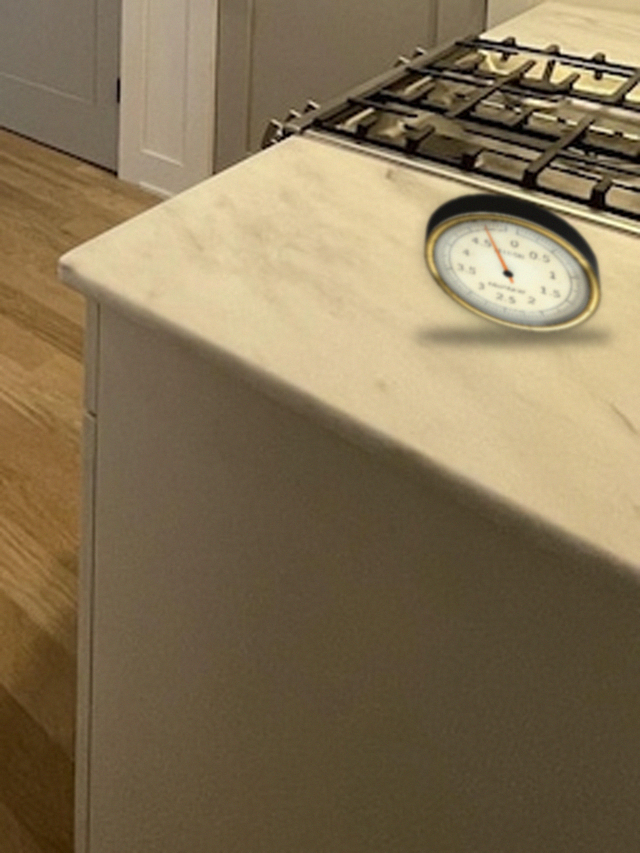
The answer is 4.75 kg
